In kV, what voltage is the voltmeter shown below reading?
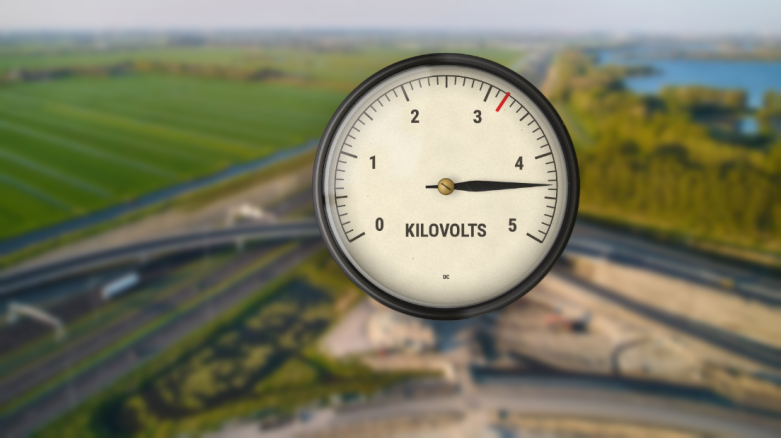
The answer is 4.35 kV
